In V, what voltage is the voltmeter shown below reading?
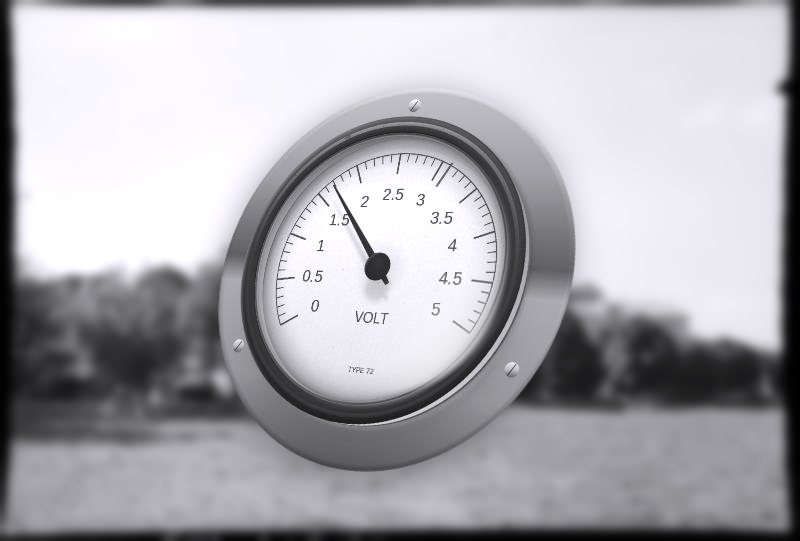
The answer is 1.7 V
